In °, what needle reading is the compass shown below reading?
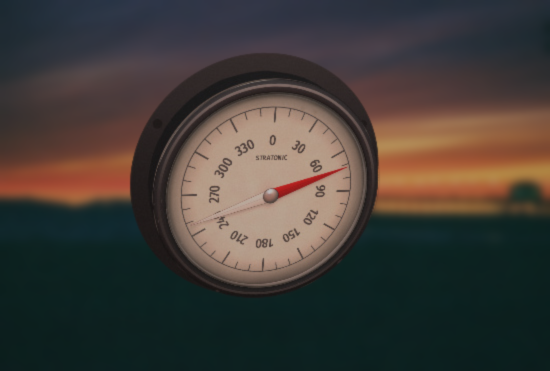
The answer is 70 °
